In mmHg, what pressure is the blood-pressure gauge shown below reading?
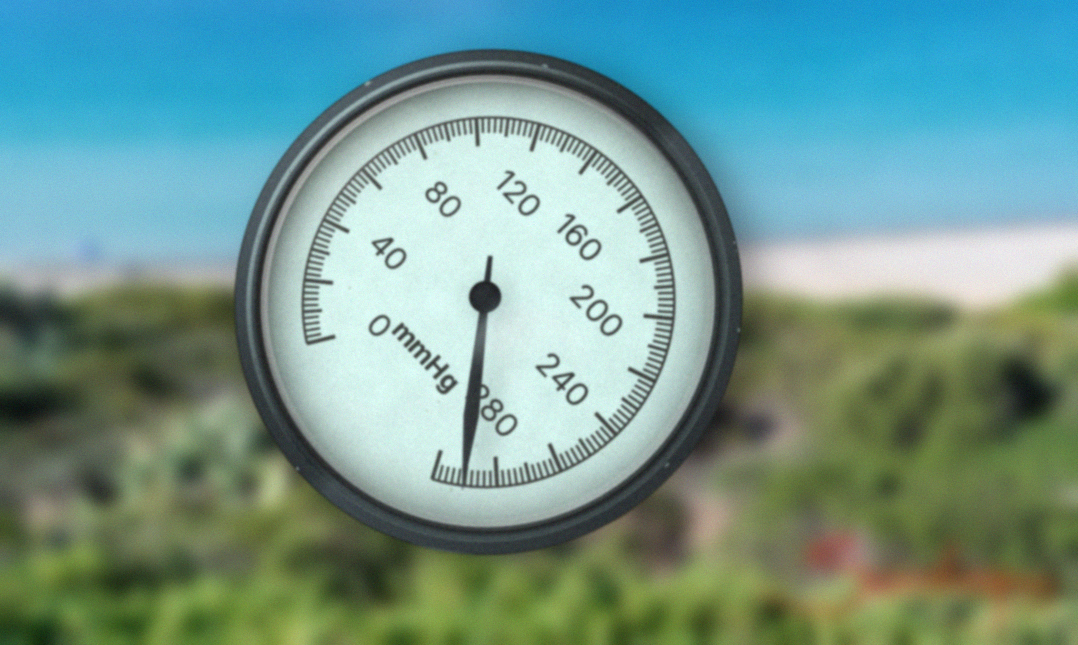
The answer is 290 mmHg
